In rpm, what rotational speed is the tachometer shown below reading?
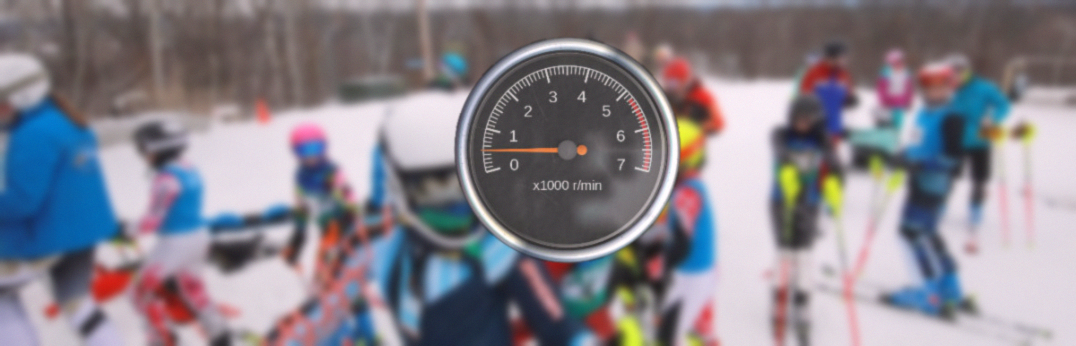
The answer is 500 rpm
